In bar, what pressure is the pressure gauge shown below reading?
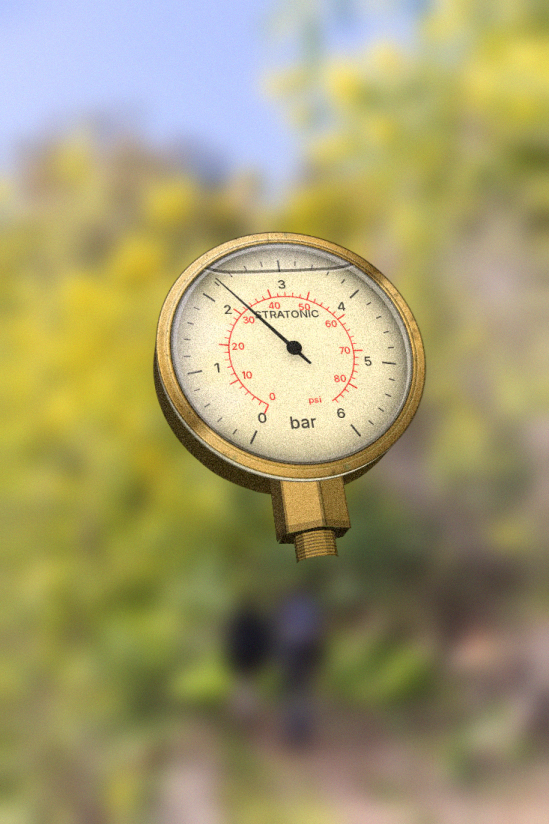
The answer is 2.2 bar
